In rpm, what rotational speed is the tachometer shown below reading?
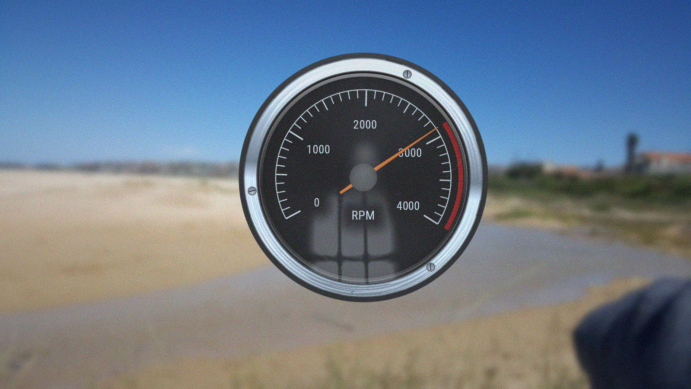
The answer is 2900 rpm
